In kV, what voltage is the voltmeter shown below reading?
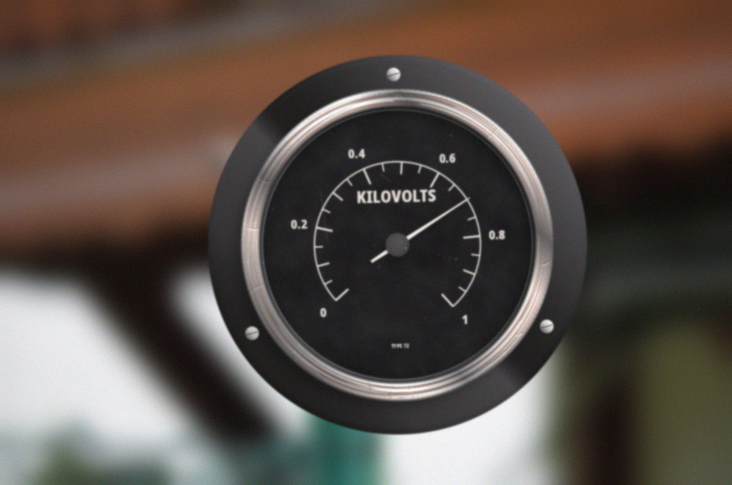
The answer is 0.7 kV
